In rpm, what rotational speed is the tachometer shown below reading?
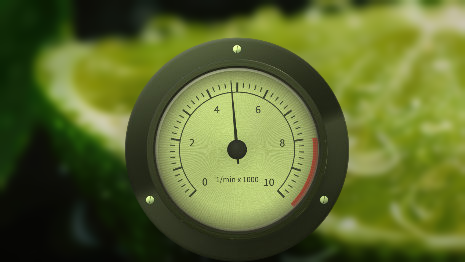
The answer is 4800 rpm
